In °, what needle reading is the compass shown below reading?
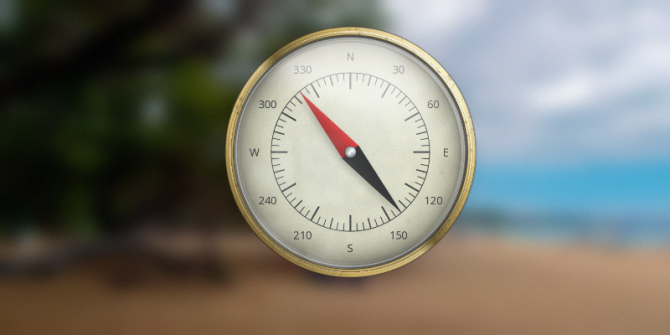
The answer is 320 °
